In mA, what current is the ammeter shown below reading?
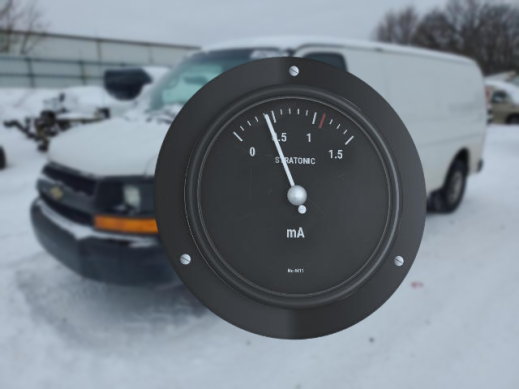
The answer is 0.4 mA
